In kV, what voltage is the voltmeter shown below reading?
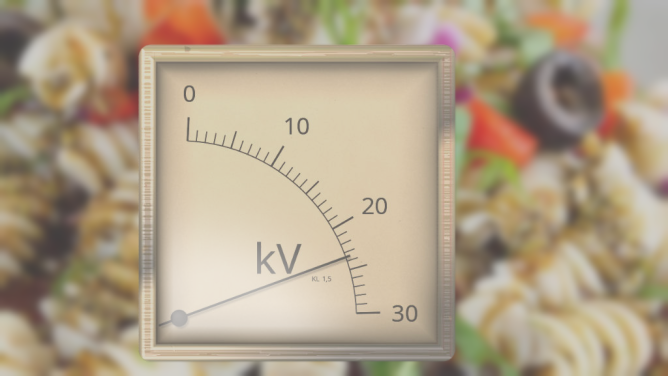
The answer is 23.5 kV
